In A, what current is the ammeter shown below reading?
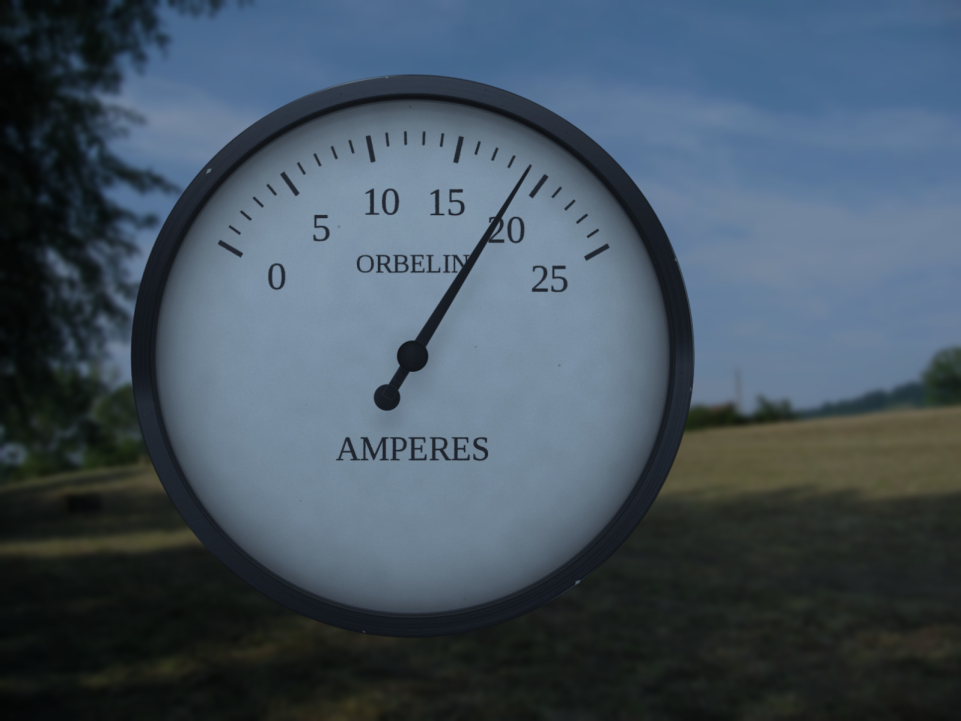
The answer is 19 A
